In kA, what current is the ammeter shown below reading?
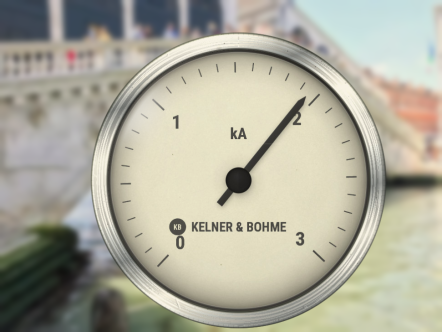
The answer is 1.95 kA
